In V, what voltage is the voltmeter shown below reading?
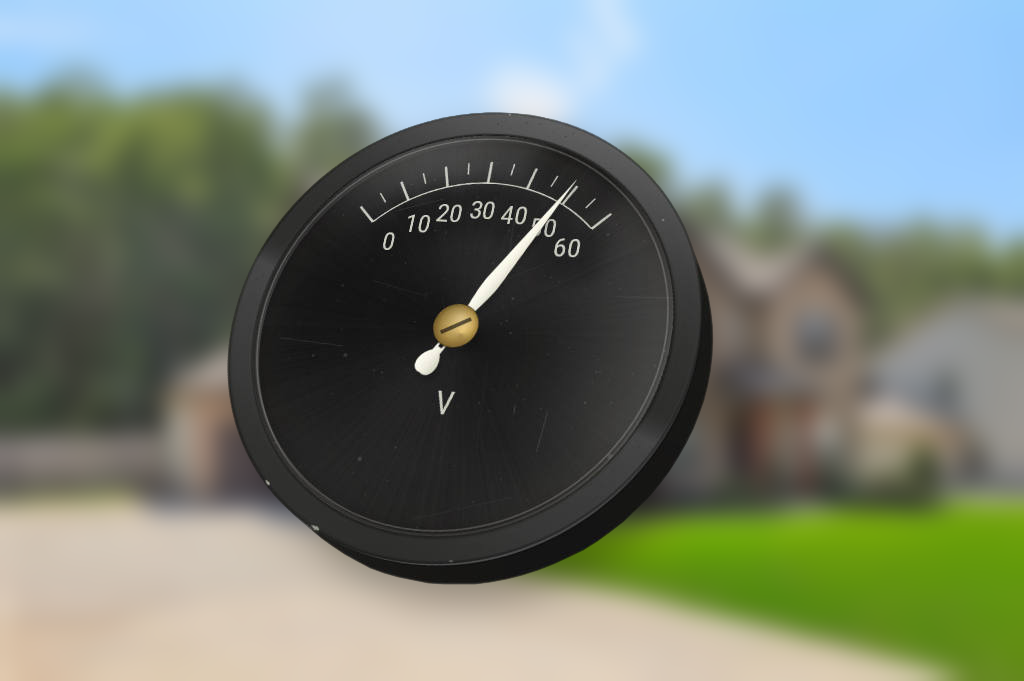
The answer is 50 V
